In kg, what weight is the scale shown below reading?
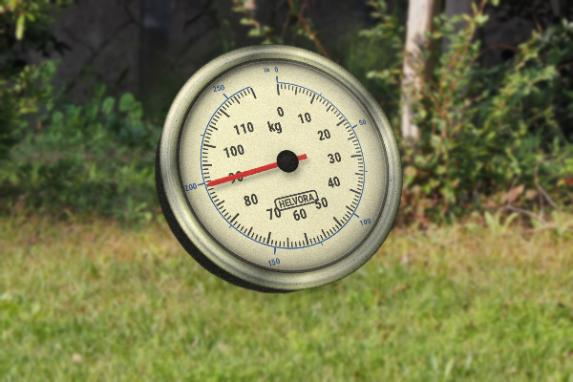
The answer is 90 kg
